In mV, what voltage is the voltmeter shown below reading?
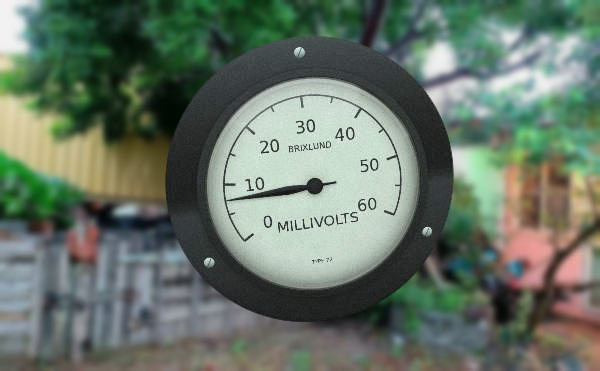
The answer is 7.5 mV
